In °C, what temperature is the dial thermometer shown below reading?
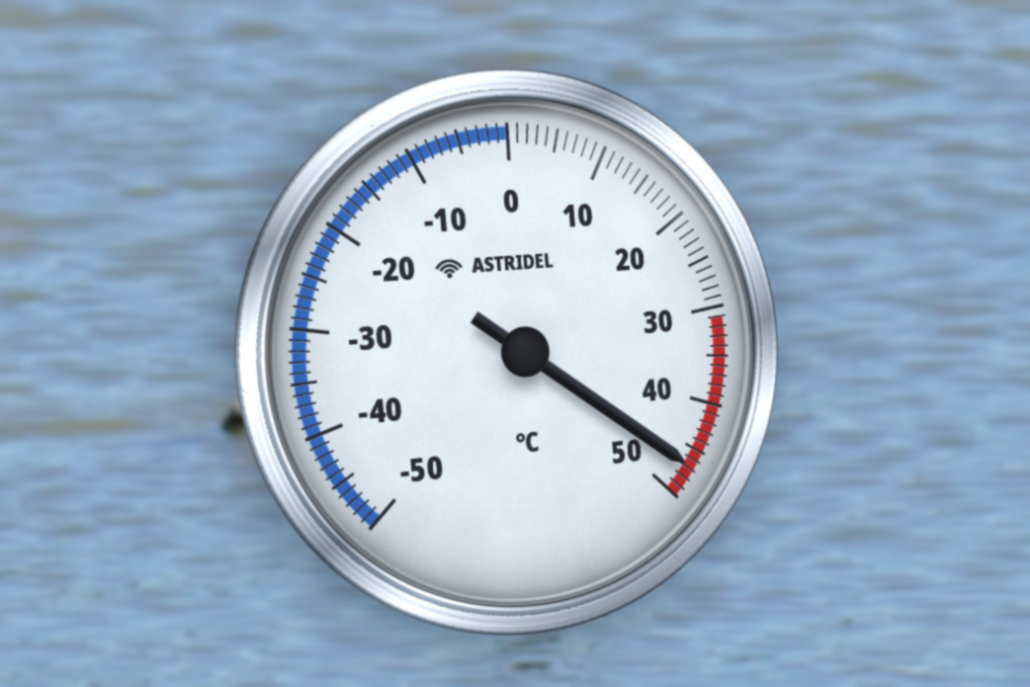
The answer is 47 °C
